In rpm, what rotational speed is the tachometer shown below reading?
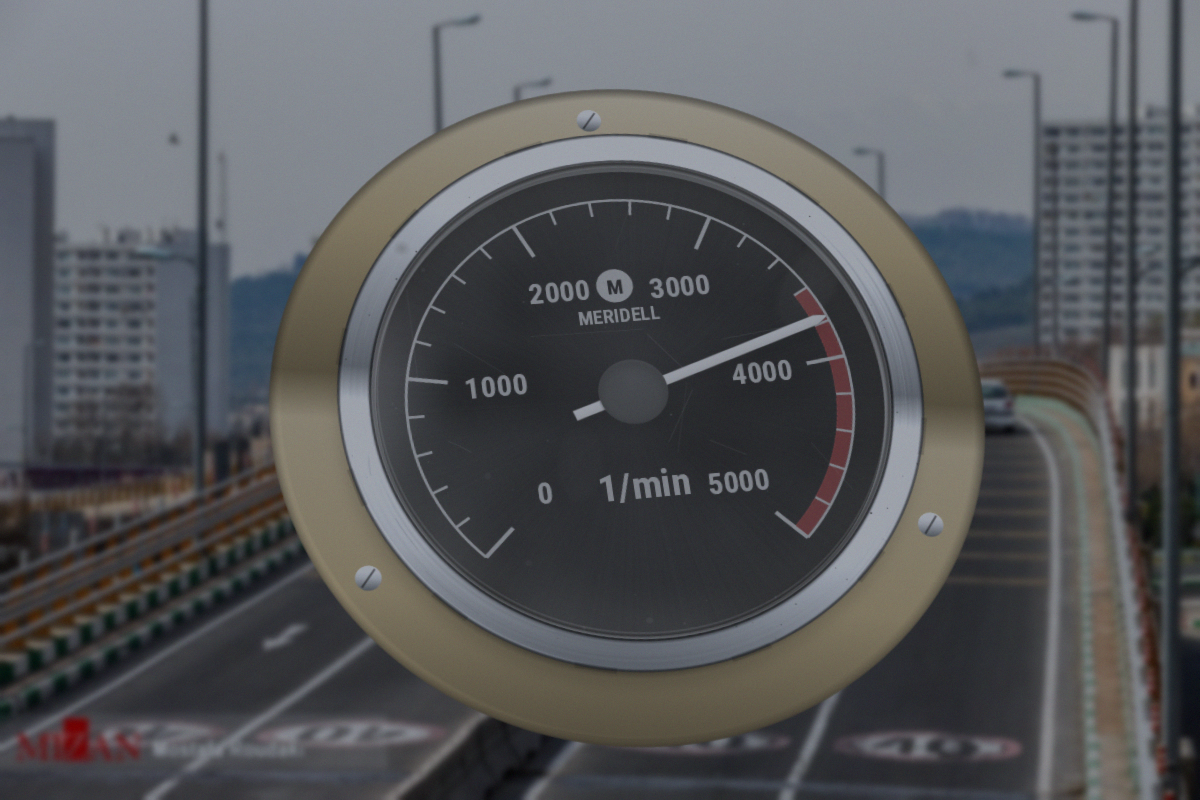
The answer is 3800 rpm
